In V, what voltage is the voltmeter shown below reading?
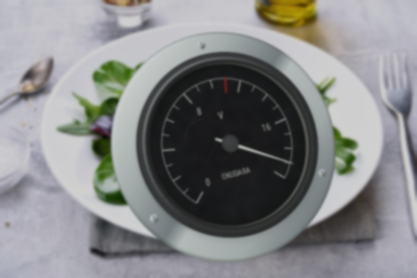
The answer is 19 V
